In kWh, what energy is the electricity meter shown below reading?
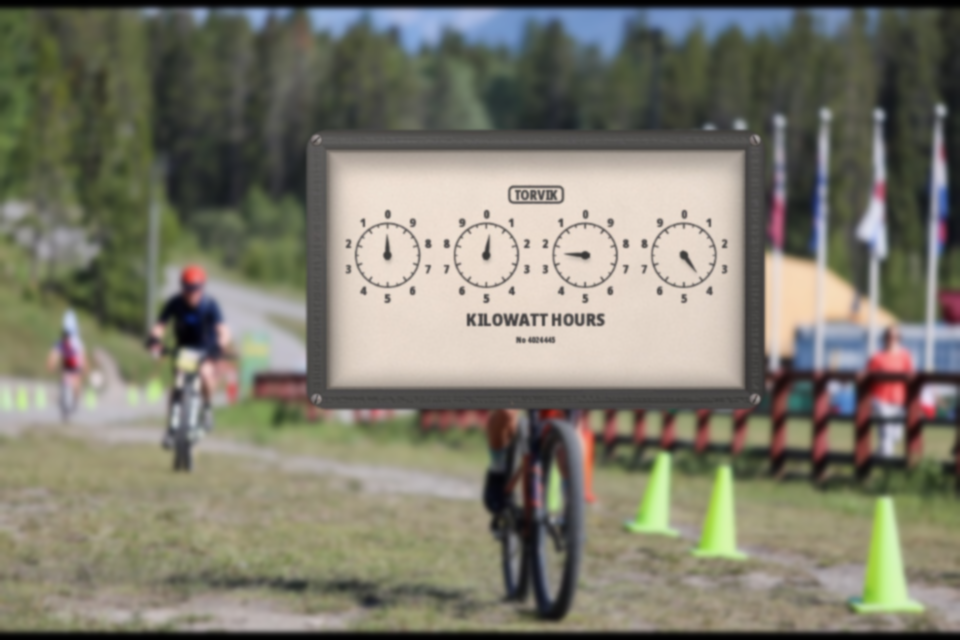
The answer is 24 kWh
